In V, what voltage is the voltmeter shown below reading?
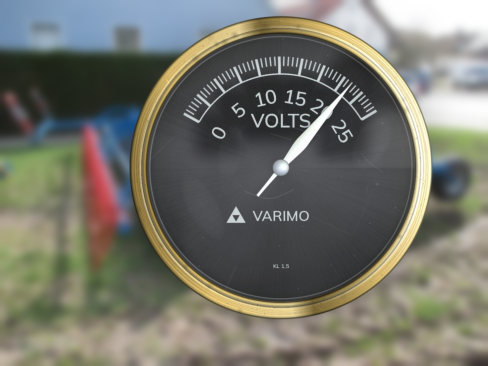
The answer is 21 V
